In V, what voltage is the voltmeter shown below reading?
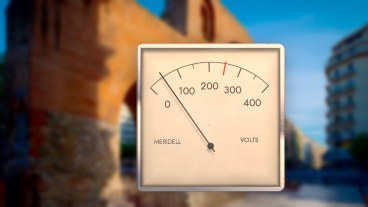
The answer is 50 V
